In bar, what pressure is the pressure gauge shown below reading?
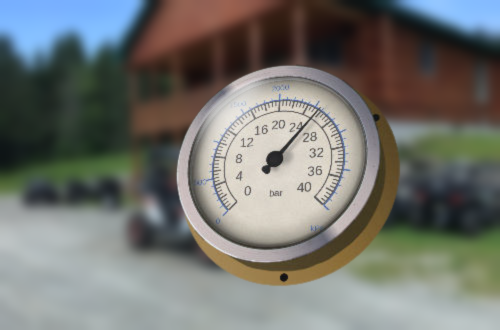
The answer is 26 bar
